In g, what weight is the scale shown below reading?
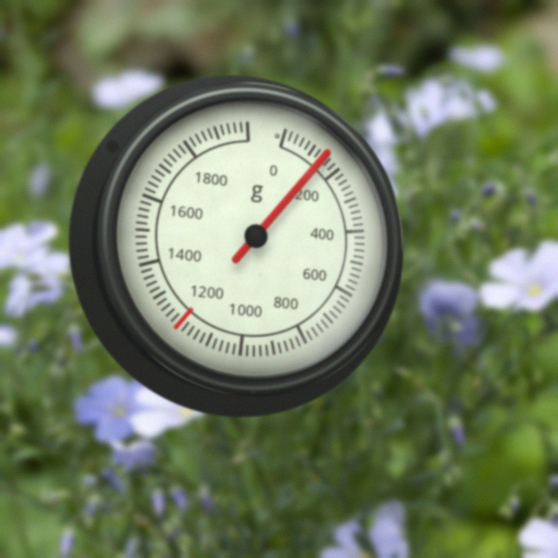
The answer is 140 g
